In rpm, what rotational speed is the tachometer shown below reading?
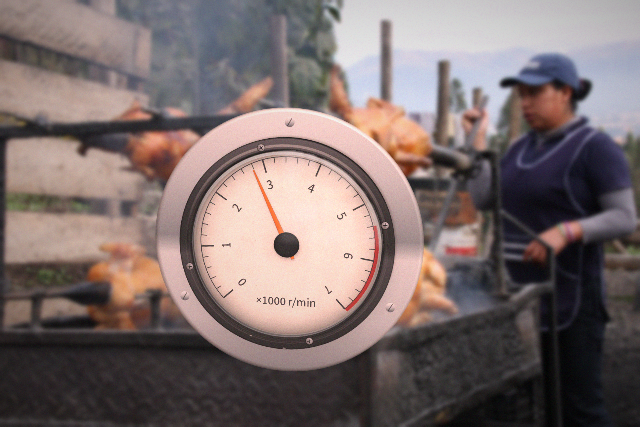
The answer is 2800 rpm
